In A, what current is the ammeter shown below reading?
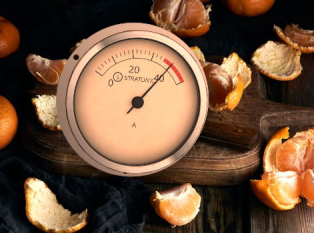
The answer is 40 A
